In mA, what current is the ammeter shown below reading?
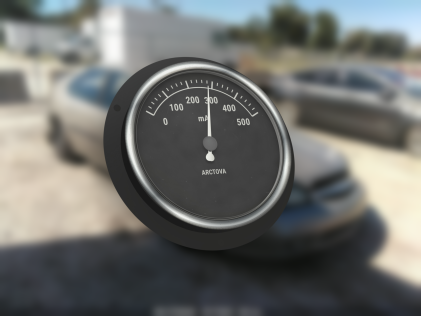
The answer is 280 mA
